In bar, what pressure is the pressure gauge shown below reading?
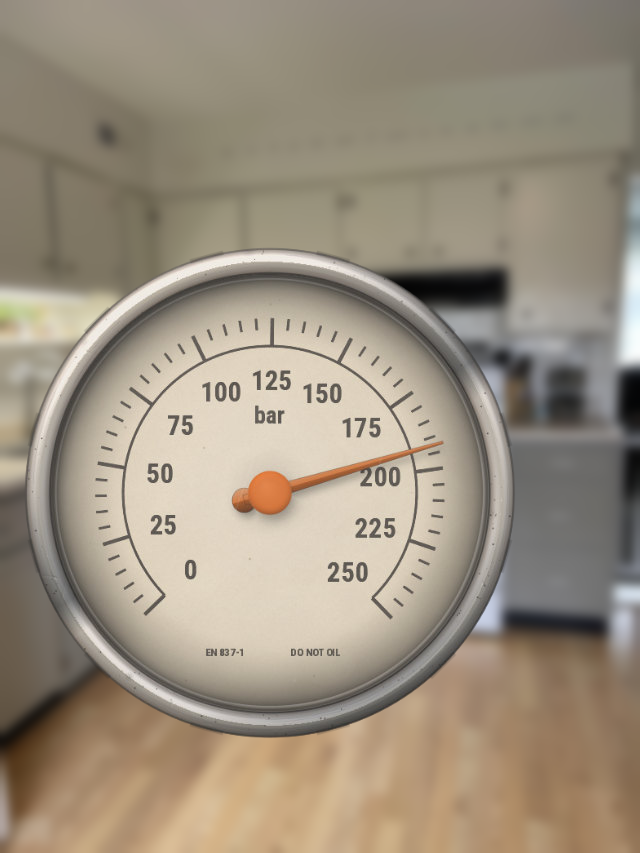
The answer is 192.5 bar
